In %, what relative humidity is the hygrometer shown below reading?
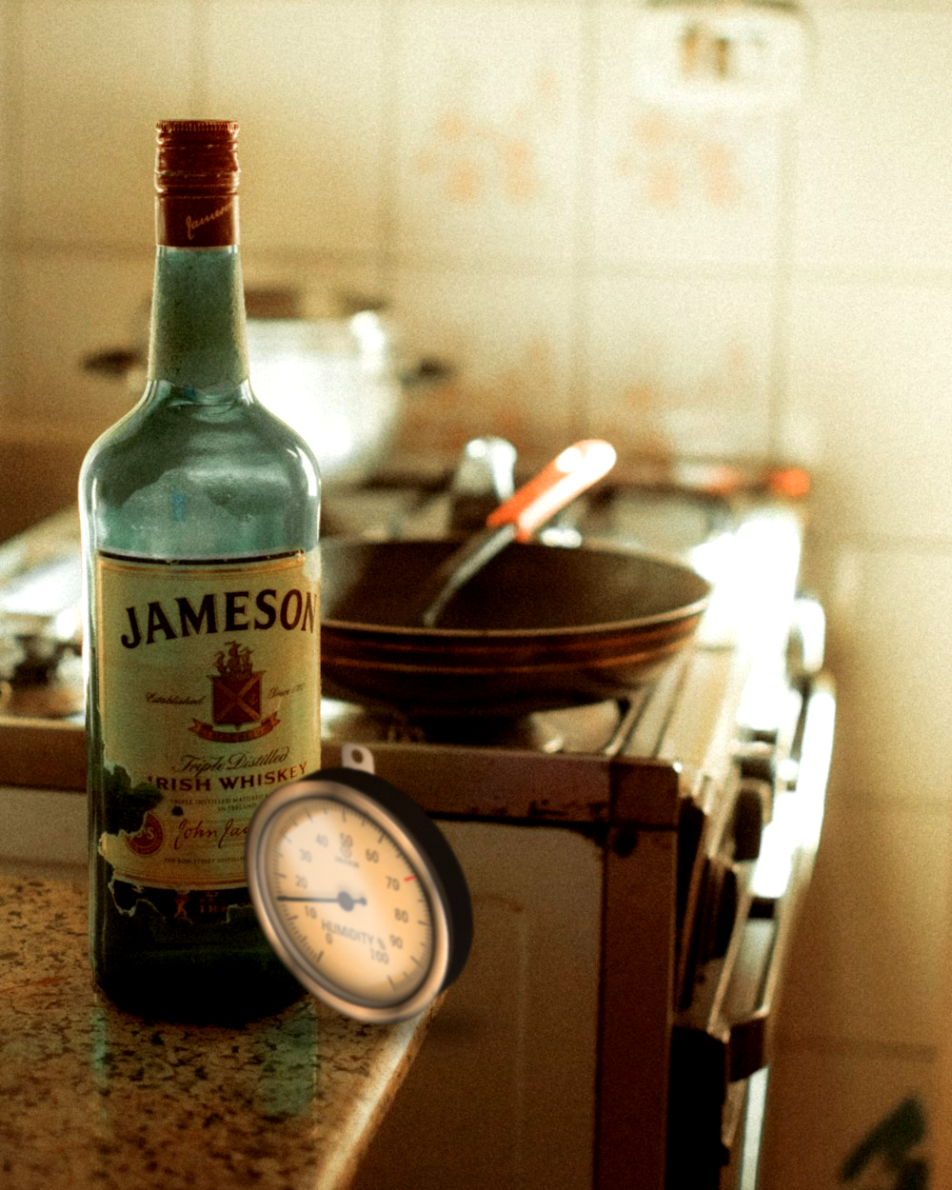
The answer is 15 %
